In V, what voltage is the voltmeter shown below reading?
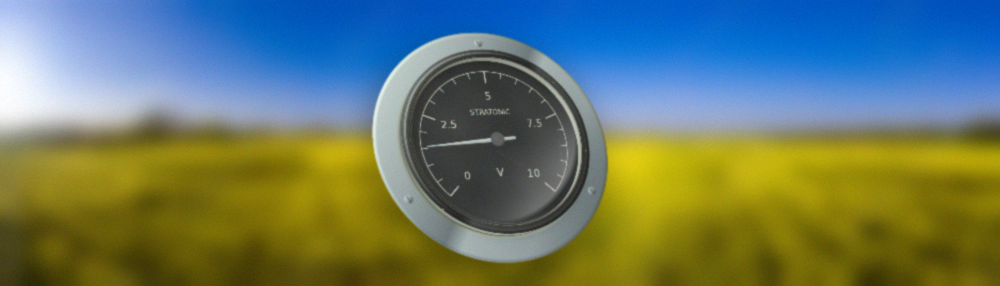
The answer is 1.5 V
